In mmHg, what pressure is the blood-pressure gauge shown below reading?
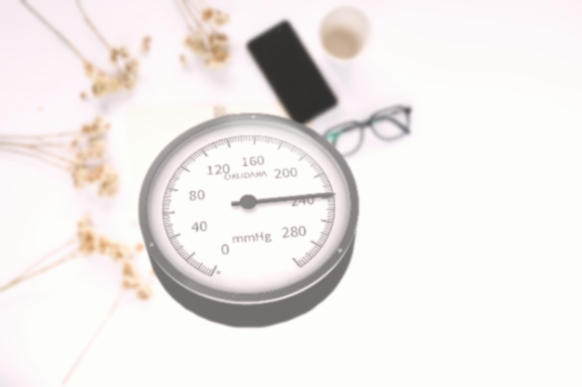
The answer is 240 mmHg
